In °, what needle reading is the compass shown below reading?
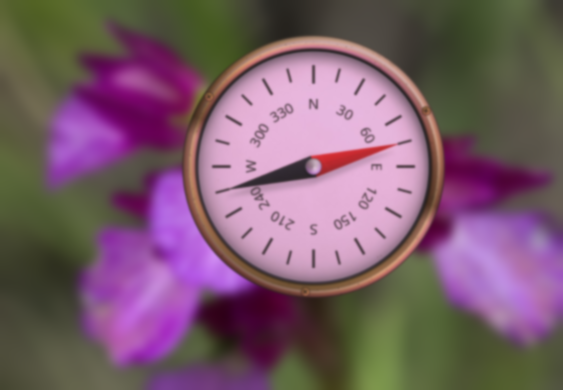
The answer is 75 °
